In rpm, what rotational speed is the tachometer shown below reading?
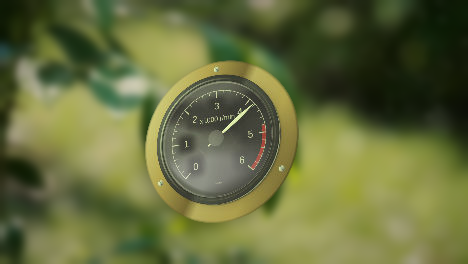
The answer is 4200 rpm
